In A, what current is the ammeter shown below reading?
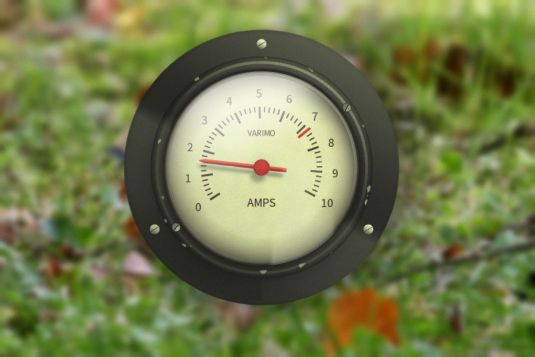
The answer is 1.6 A
